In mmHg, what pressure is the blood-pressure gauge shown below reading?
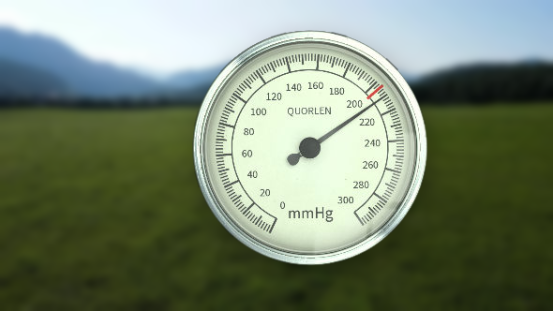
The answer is 210 mmHg
